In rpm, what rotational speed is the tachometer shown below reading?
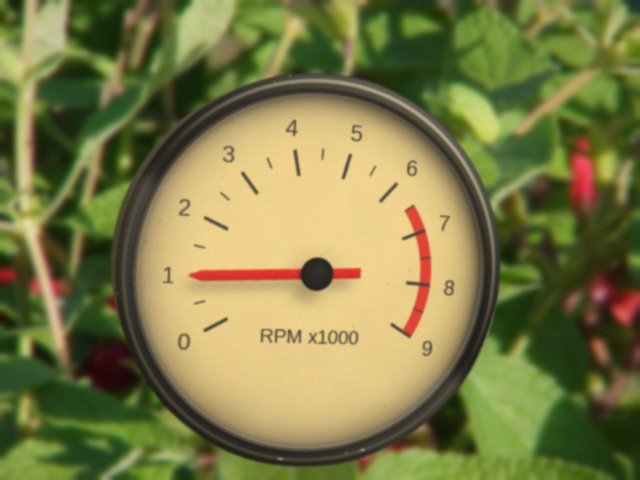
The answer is 1000 rpm
